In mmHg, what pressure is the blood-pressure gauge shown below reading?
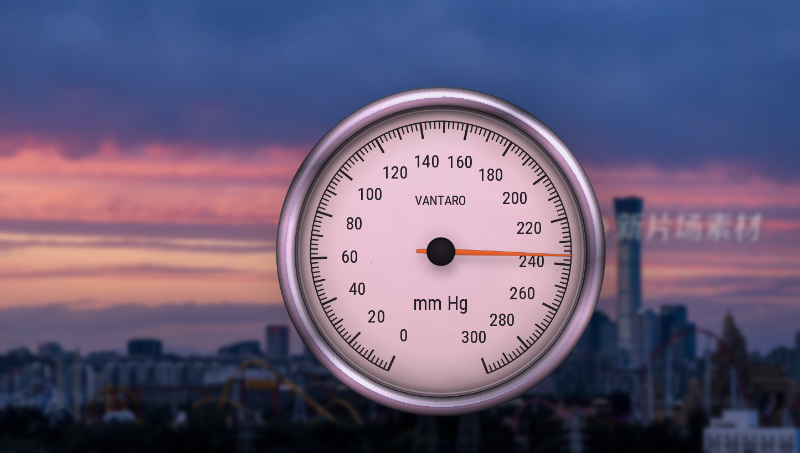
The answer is 236 mmHg
